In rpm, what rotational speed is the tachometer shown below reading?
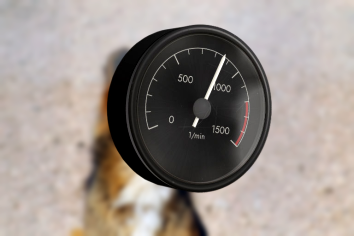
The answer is 850 rpm
